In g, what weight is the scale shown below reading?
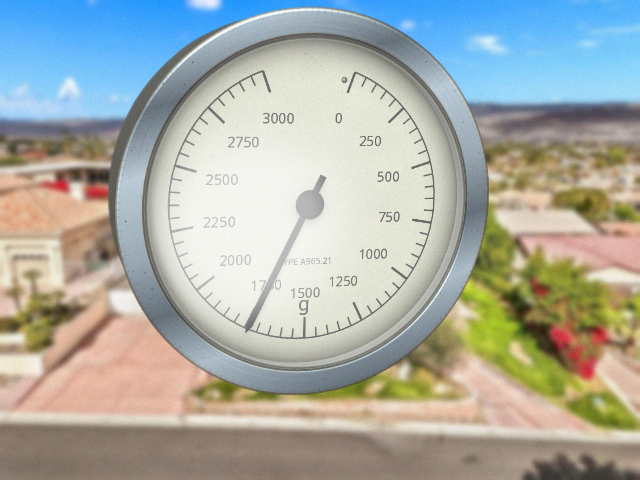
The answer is 1750 g
